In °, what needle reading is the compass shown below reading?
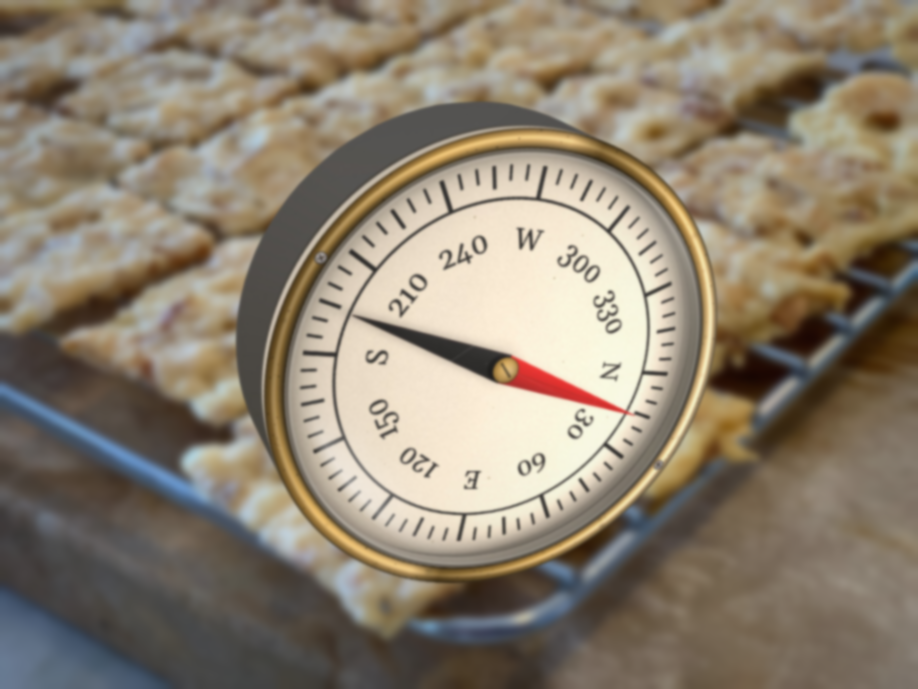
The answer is 15 °
